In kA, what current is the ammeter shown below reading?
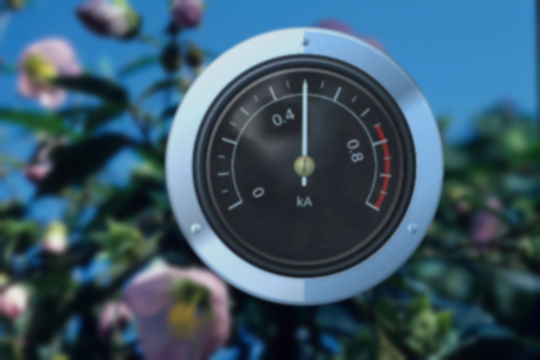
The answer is 0.5 kA
